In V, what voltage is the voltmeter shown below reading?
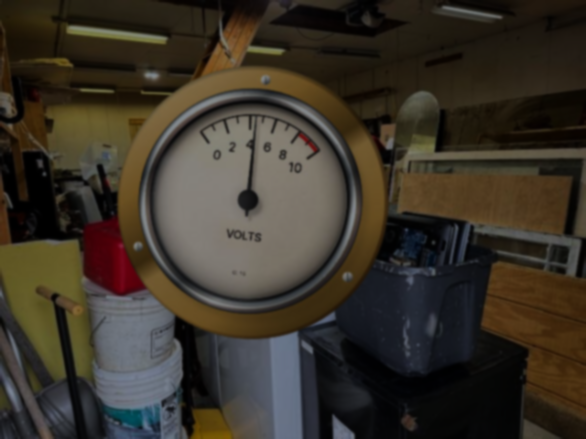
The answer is 4.5 V
